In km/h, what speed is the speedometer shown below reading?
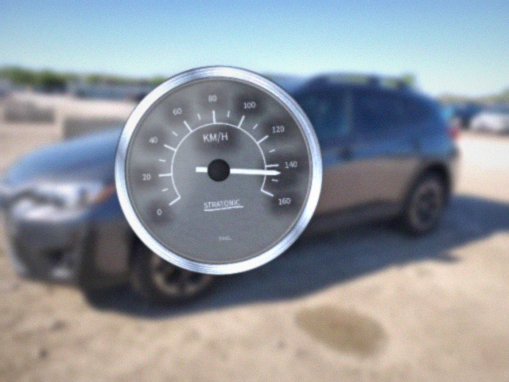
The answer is 145 km/h
